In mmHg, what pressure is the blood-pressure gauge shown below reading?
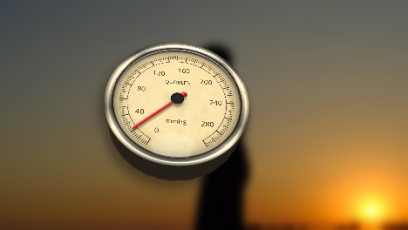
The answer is 20 mmHg
